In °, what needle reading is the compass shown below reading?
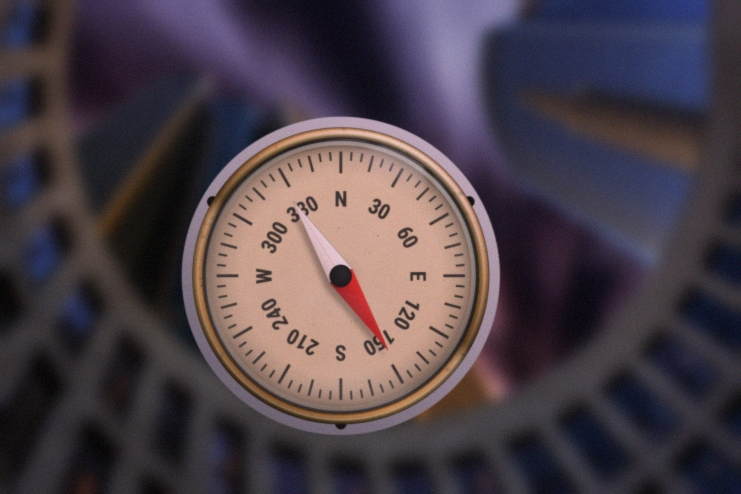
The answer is 147.5 °
